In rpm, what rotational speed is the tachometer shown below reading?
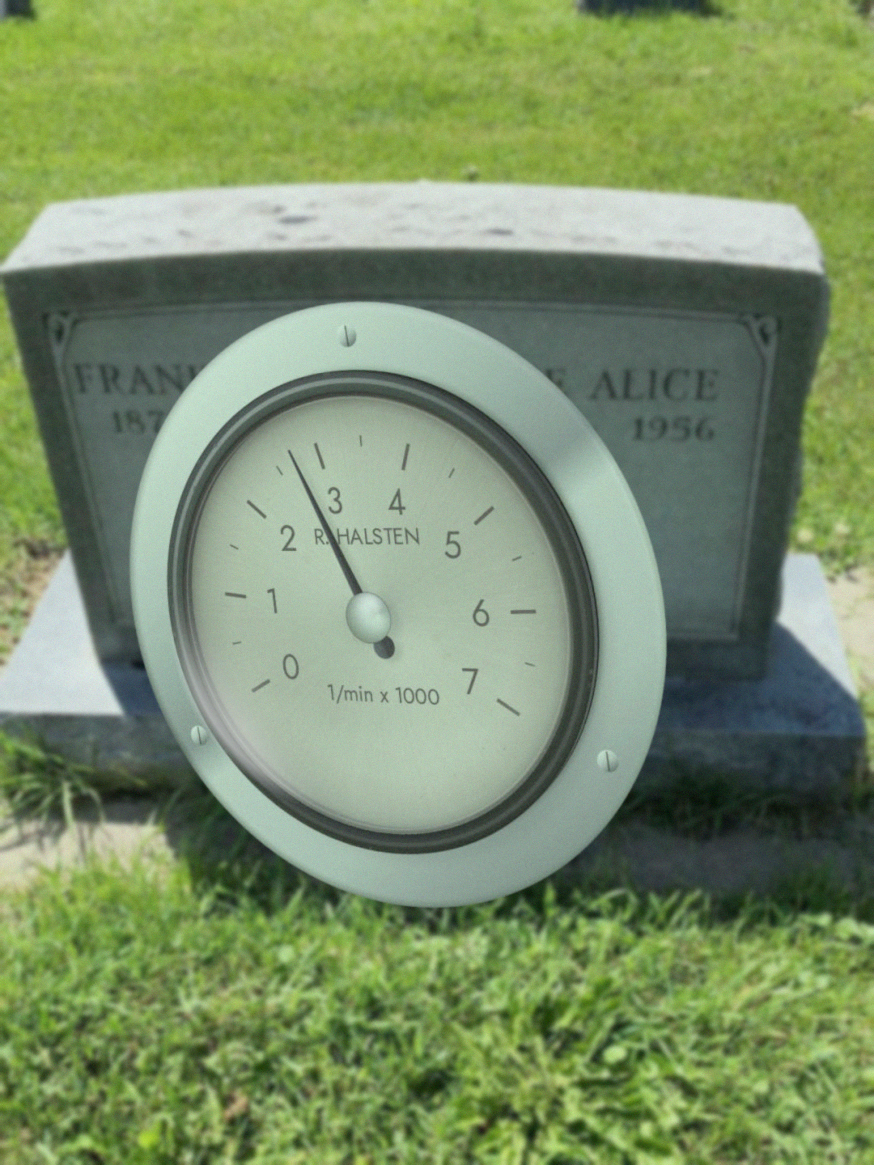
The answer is 2750 rpm
